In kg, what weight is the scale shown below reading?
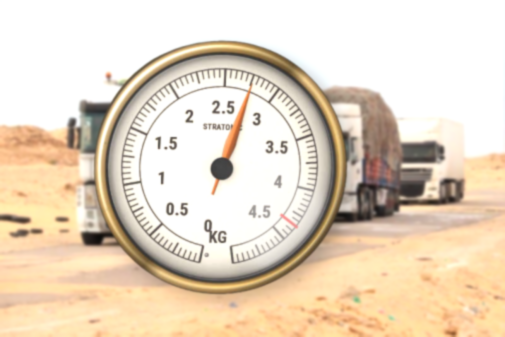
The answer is 2.75 kg
